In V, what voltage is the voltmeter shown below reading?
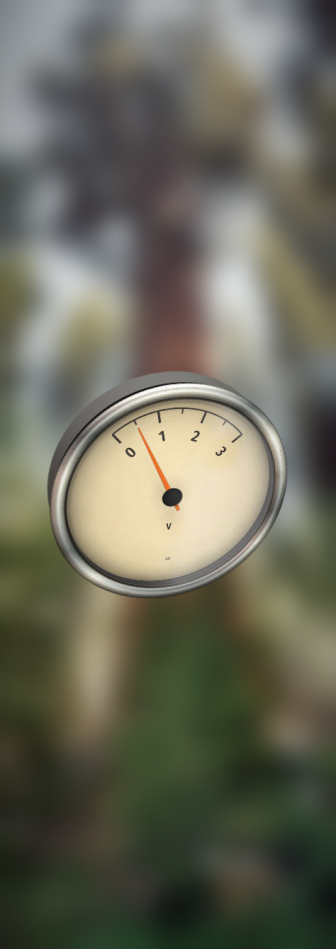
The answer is 0.5 V
